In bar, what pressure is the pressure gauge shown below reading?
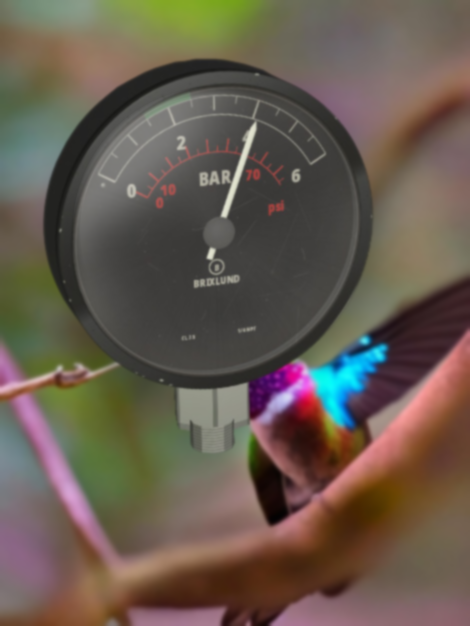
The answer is 4 bar
